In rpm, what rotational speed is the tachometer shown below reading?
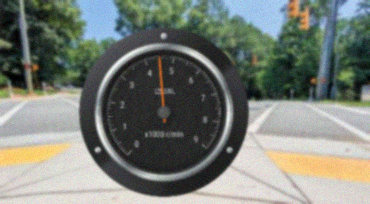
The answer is 4500 rpm
